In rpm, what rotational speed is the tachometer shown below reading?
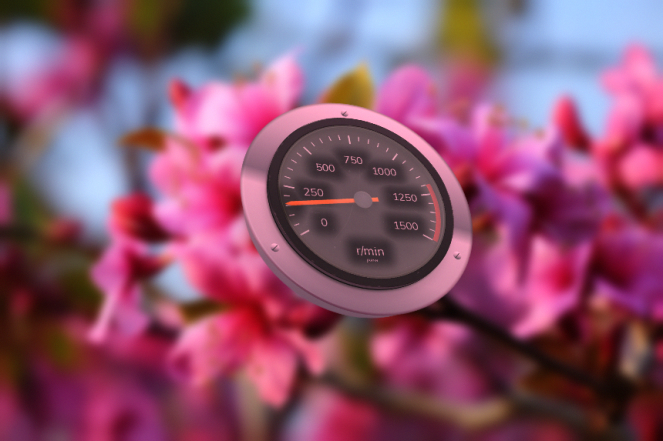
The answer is 150 rpm
